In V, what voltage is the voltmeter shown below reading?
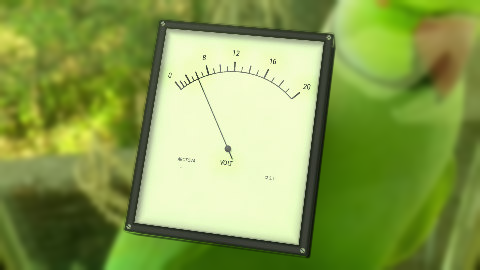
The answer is 6 V
